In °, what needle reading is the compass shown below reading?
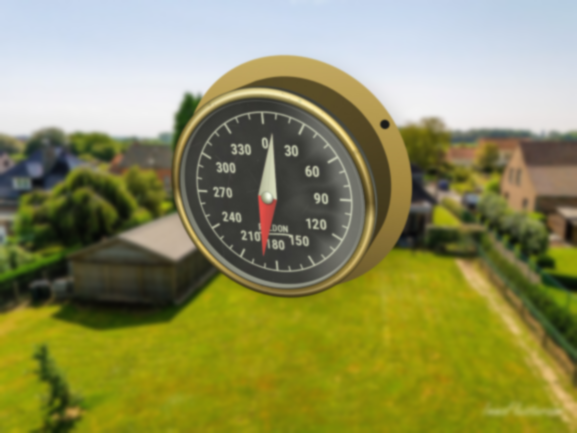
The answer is 190 °
